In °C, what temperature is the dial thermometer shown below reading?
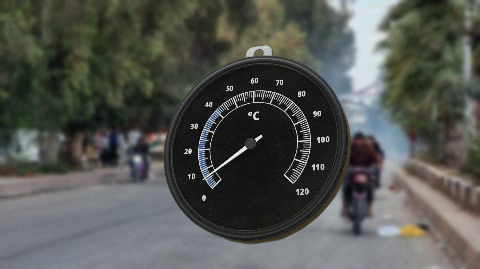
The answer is 5 °C
